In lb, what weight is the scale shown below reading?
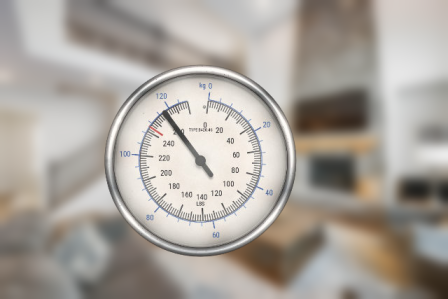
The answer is 260 lb
